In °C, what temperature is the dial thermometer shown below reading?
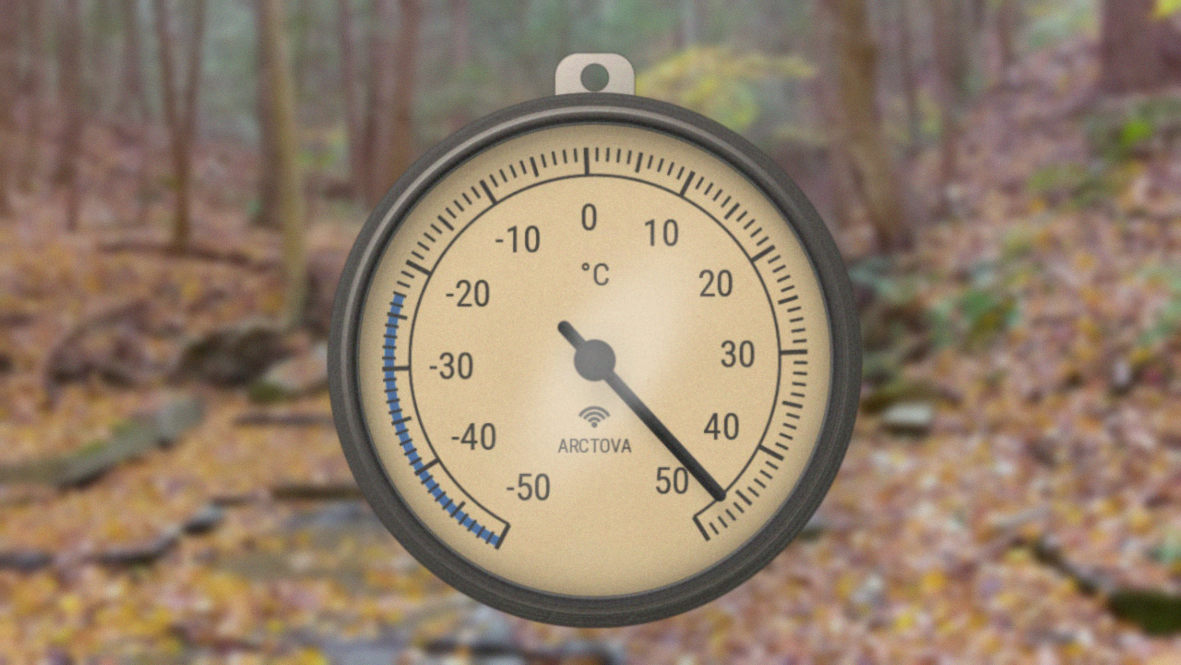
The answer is 46.5 °C
